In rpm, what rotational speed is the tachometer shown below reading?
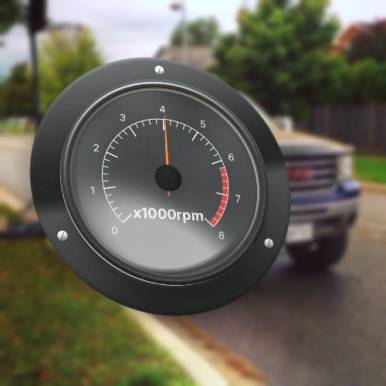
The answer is 4000 rpm
